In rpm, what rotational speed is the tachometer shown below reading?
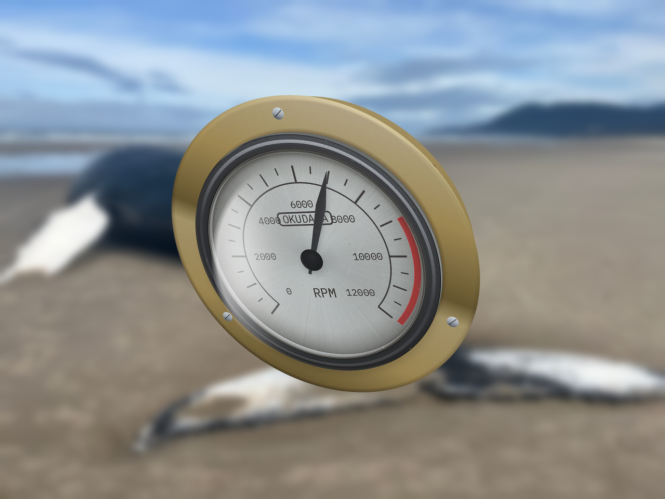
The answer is 7000 rpm
